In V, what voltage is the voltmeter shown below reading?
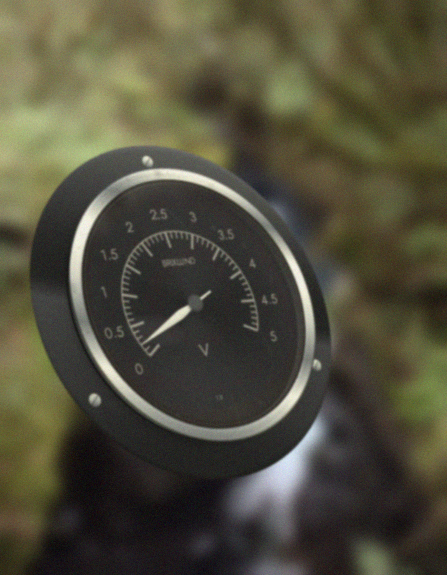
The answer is 0.2 V
